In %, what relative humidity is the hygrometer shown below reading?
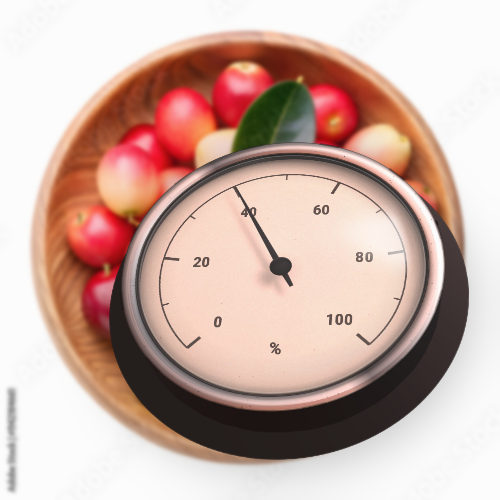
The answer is 40 %
